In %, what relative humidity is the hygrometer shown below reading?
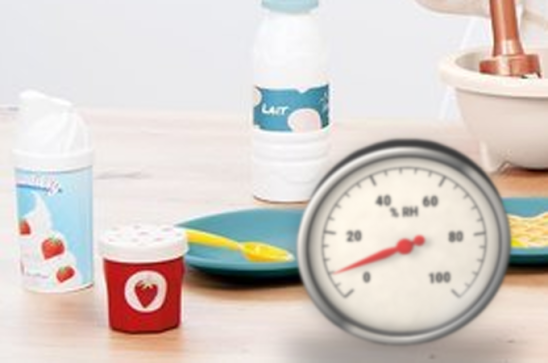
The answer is 8 %
